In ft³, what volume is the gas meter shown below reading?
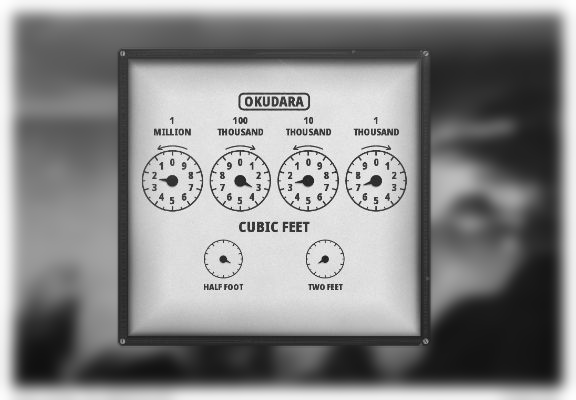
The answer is 232700 ft³
